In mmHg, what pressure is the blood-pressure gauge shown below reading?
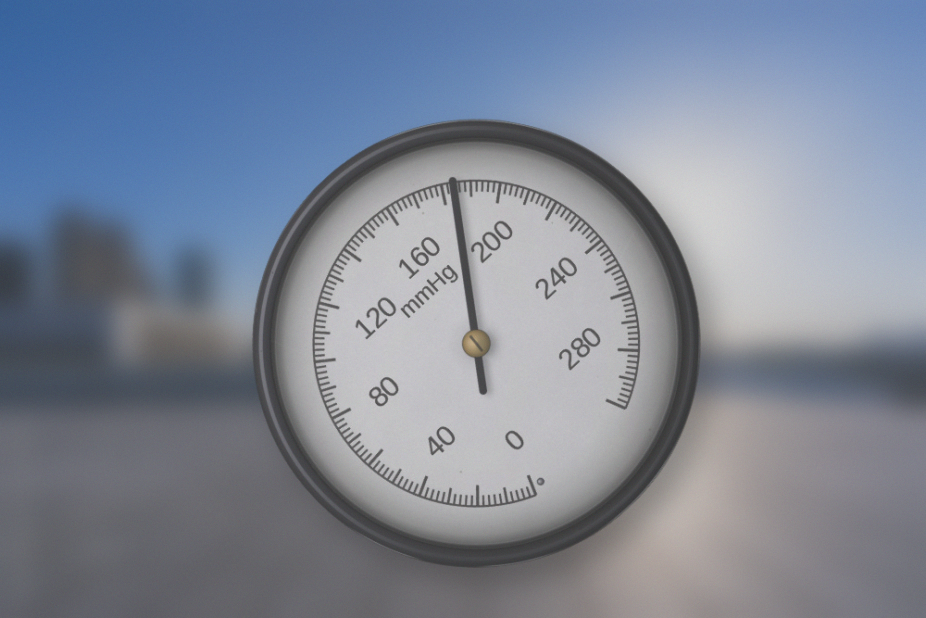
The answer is 184 mmHg
